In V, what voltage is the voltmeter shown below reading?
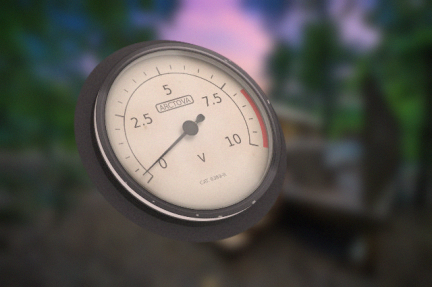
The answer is 0.25 V
